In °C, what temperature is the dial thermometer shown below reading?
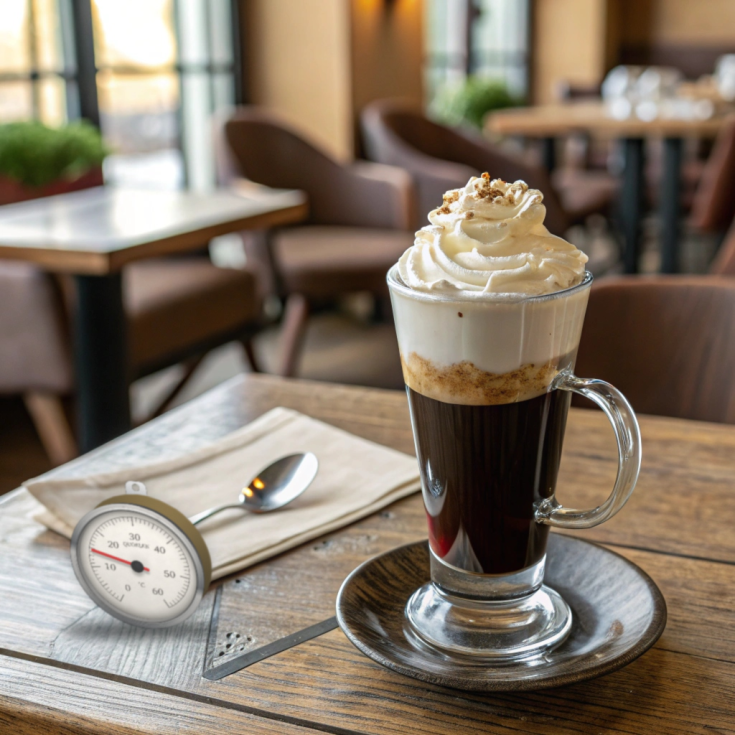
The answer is 15 °C
